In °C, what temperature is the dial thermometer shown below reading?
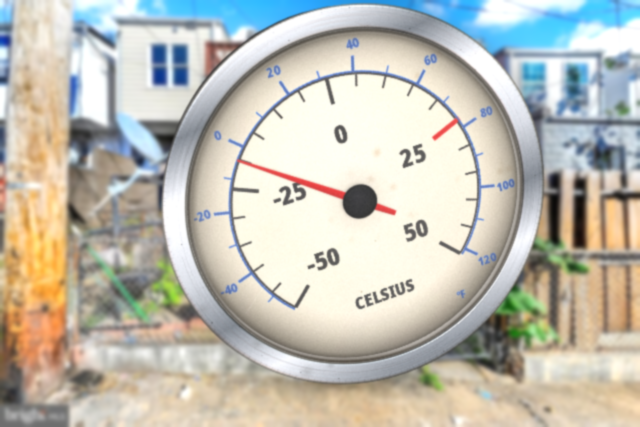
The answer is -20 °C
